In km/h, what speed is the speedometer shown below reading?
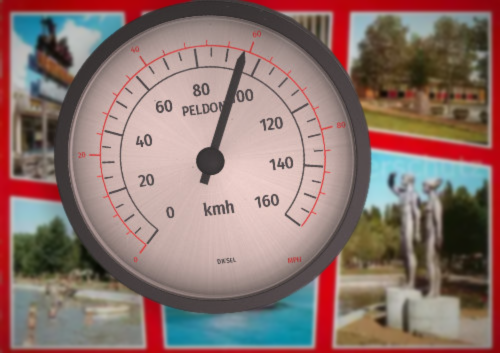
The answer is 95 km/h
